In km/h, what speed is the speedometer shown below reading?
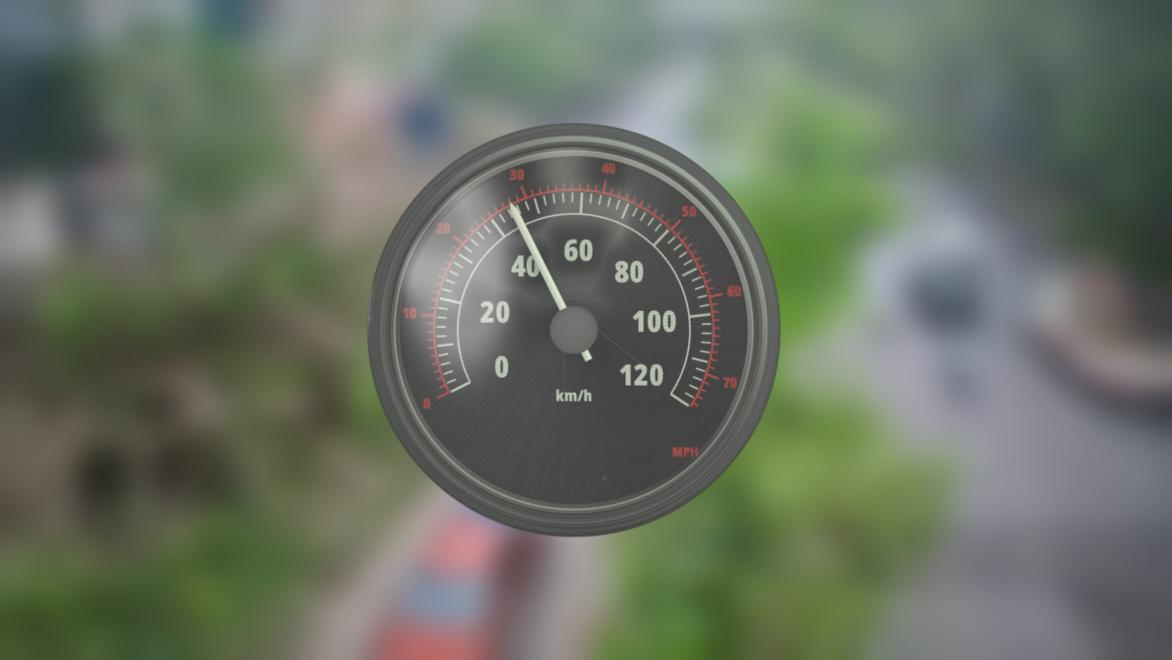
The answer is 45 km/h
